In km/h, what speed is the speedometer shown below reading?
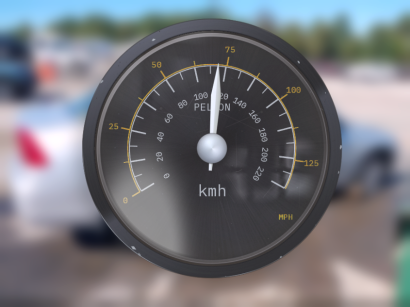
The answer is 115 km/h
